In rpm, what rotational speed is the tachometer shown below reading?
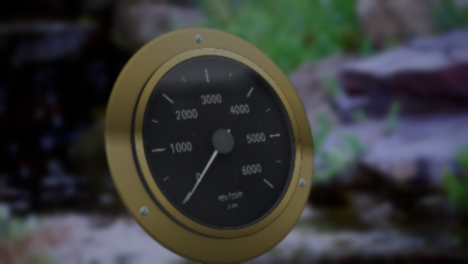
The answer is 0 rpm
